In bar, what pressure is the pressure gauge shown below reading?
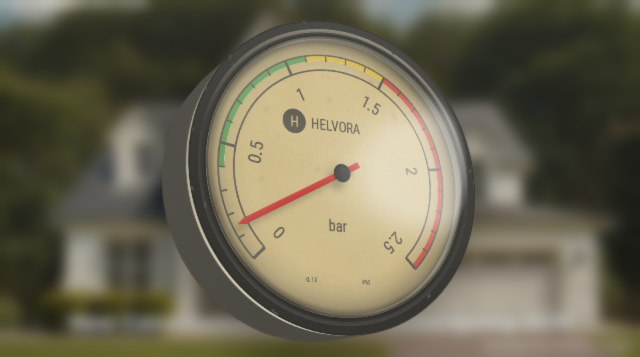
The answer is 0.15 bar
